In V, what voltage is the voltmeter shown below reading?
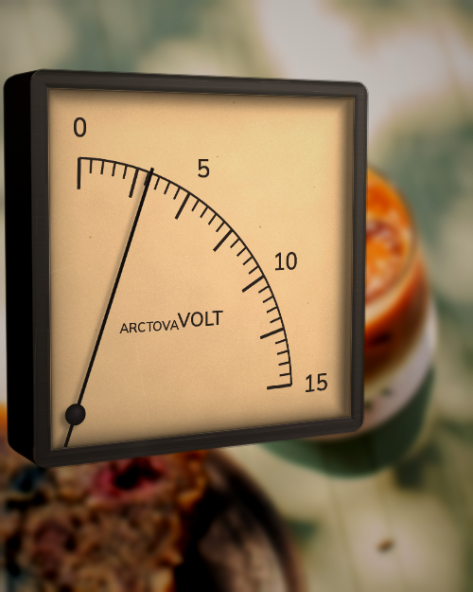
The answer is 3 V
